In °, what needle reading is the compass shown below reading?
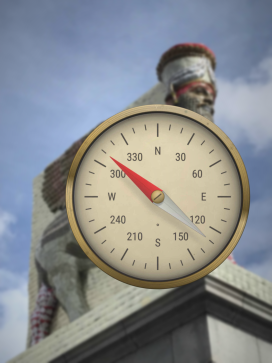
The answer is 310 °
